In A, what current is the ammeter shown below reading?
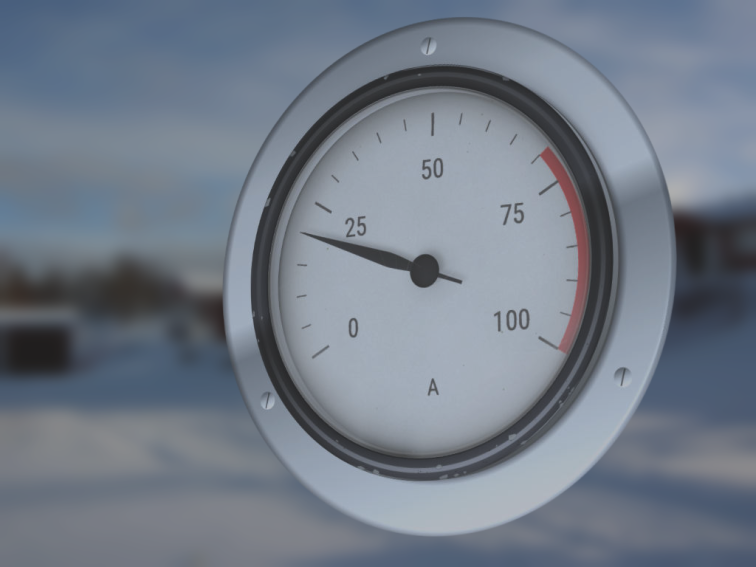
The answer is 20 A
